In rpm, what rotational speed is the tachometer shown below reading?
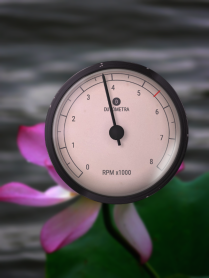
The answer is 3750 rpm
